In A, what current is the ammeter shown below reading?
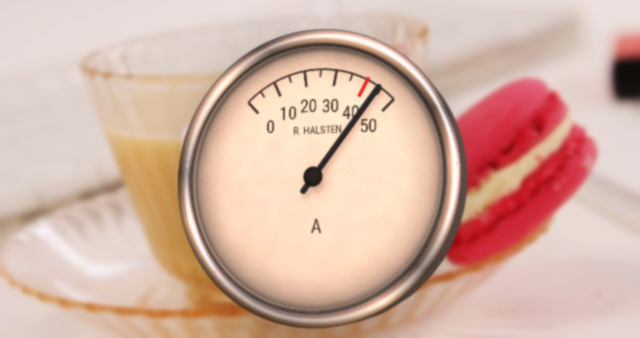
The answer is 45 A
